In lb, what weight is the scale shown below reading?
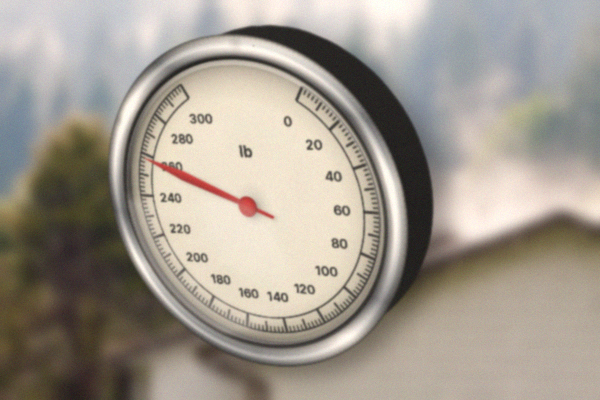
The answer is 260 lb
